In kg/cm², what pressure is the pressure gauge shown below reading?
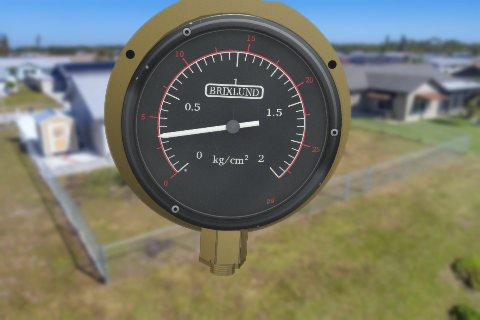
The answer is 0.25 kg/cm²
